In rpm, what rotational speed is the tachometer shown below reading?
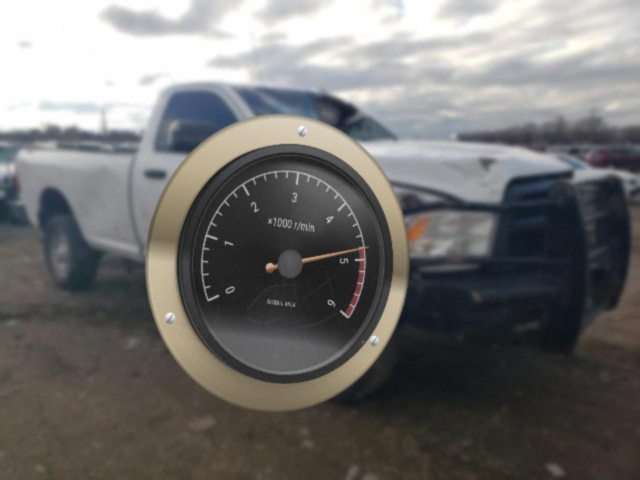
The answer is 4800 rpm
